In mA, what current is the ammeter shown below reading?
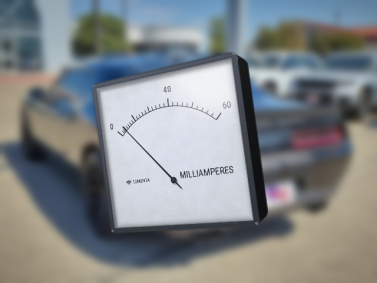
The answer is 10 mA
